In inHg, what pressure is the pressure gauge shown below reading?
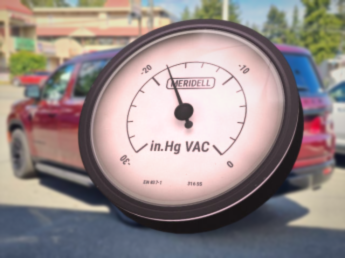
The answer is -18 inHg
